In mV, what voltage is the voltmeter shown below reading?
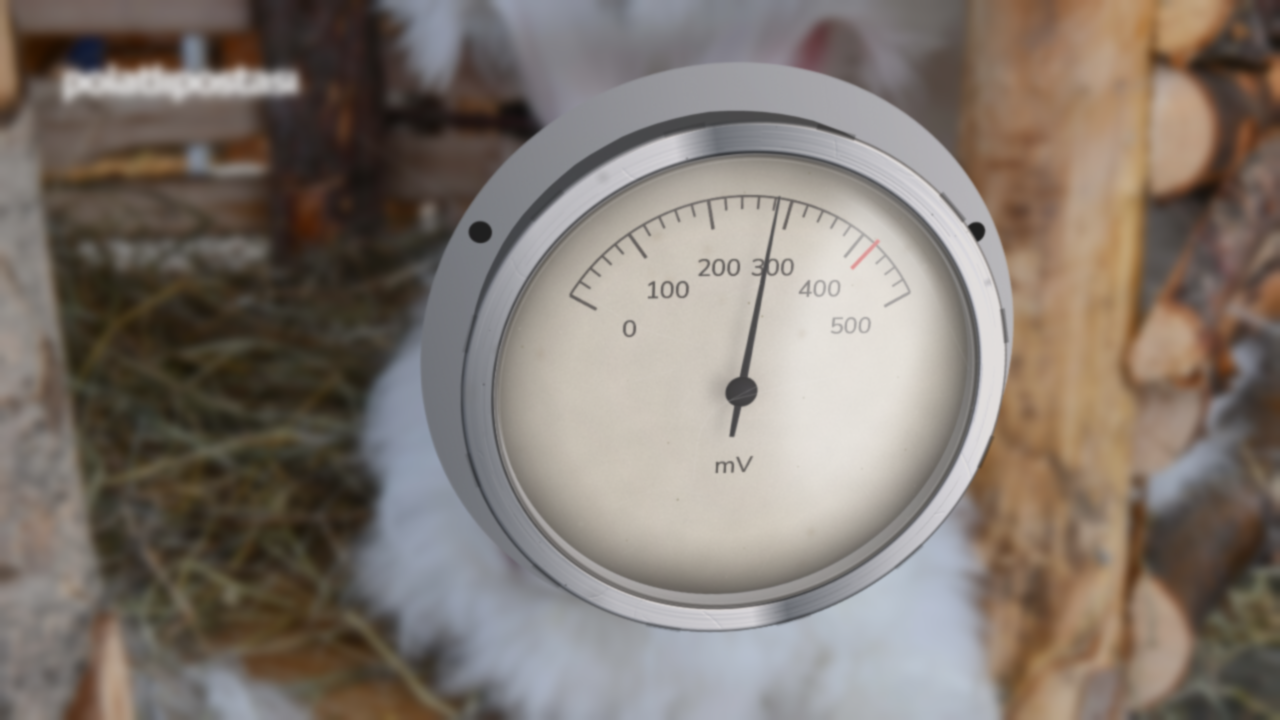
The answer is 280 mV
